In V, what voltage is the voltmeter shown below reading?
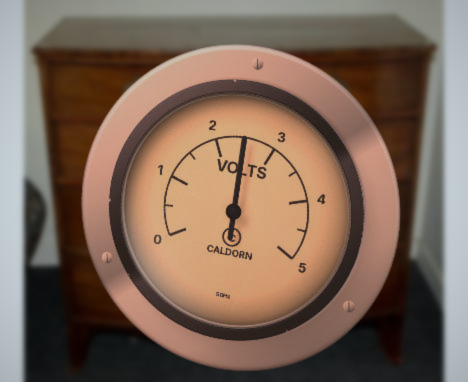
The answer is 2.5 V
